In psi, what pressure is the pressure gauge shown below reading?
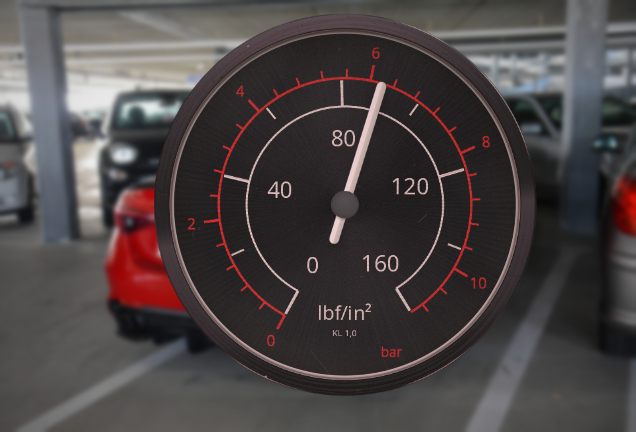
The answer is 90 psi
